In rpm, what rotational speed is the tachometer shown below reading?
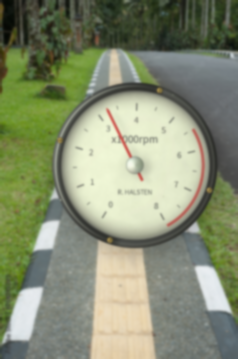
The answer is 3250 rpm
